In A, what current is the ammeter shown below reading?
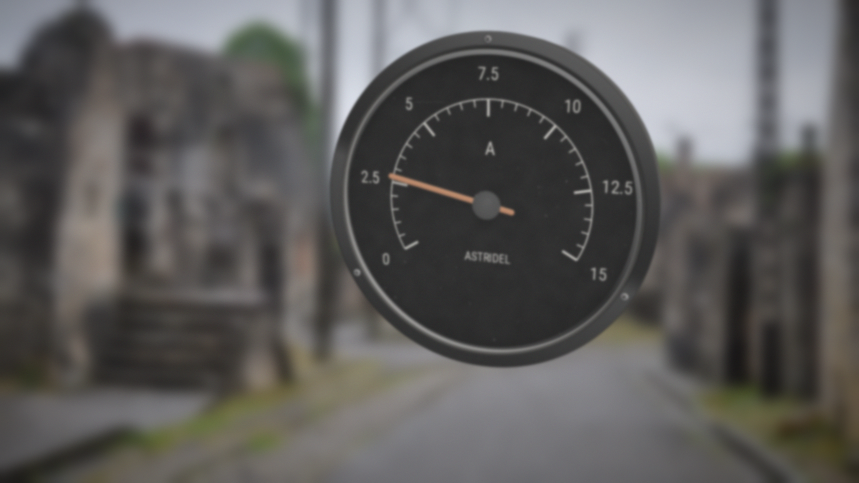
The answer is 2.75 A
